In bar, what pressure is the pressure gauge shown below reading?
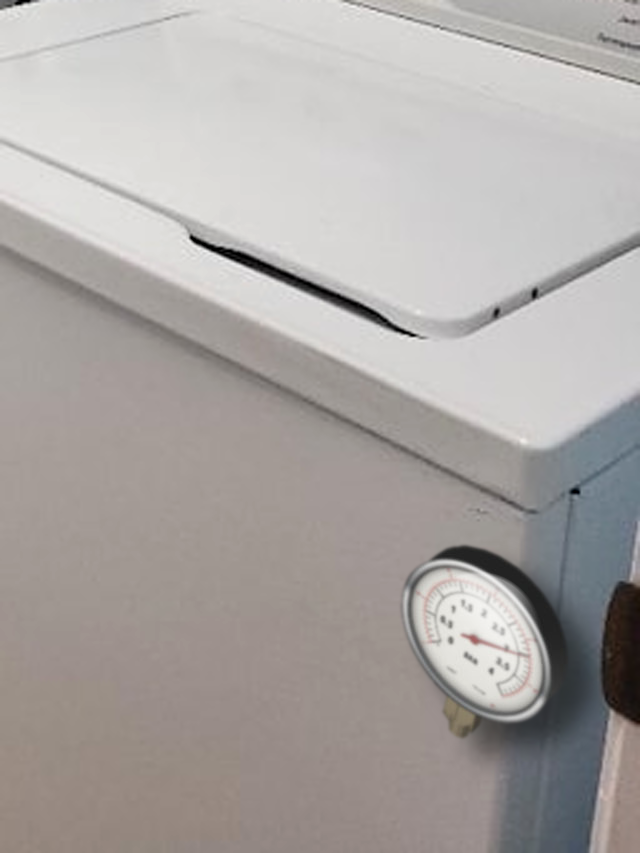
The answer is 3 bar
